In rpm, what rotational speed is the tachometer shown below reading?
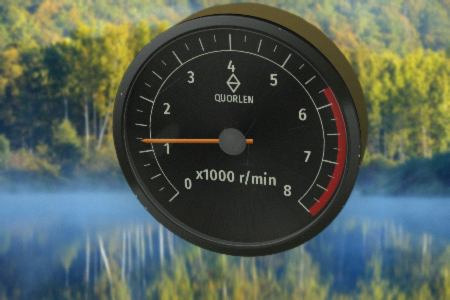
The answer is 1250 rpm
